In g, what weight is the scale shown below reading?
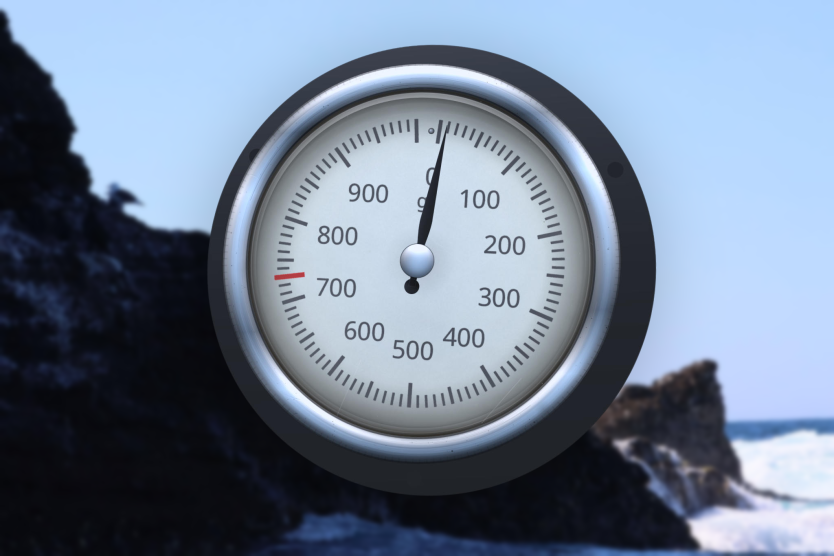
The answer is 10 g
